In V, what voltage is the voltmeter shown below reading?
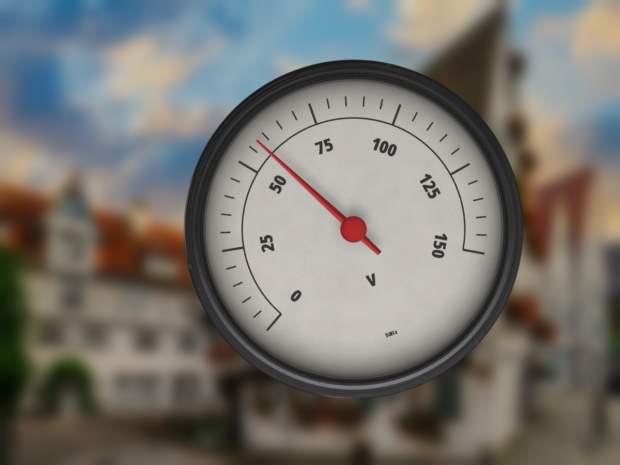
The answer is 57.5 V
